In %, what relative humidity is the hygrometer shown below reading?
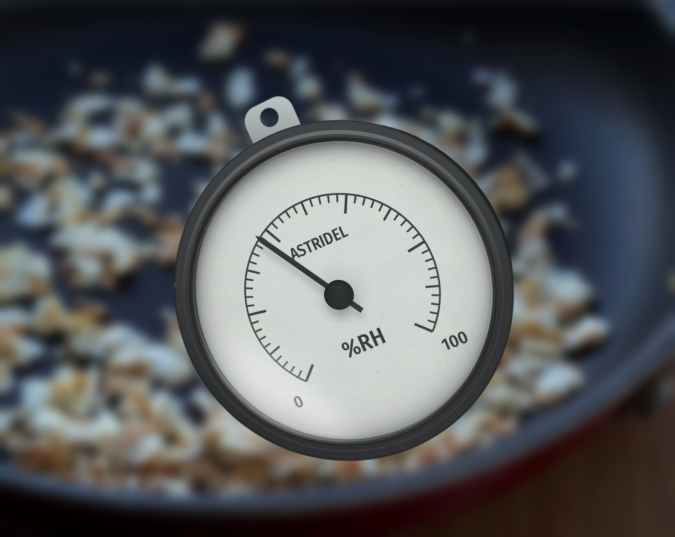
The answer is 38 %
